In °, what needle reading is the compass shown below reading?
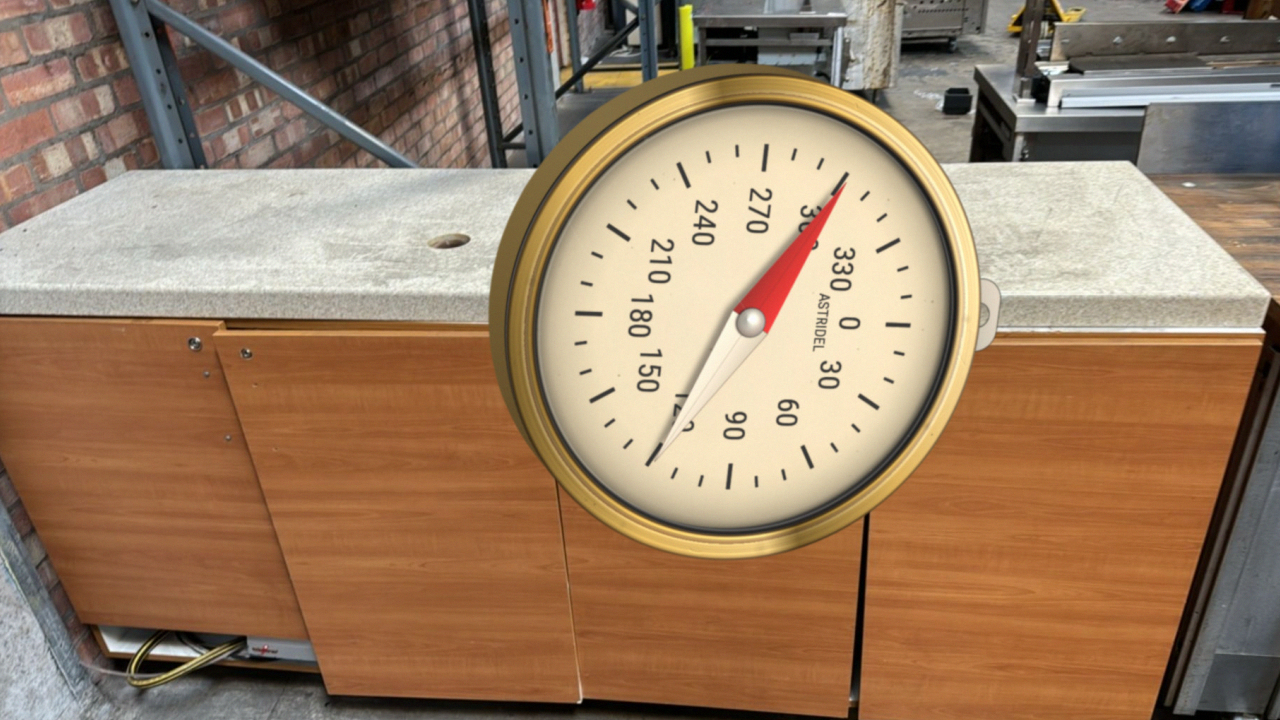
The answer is 300 °
